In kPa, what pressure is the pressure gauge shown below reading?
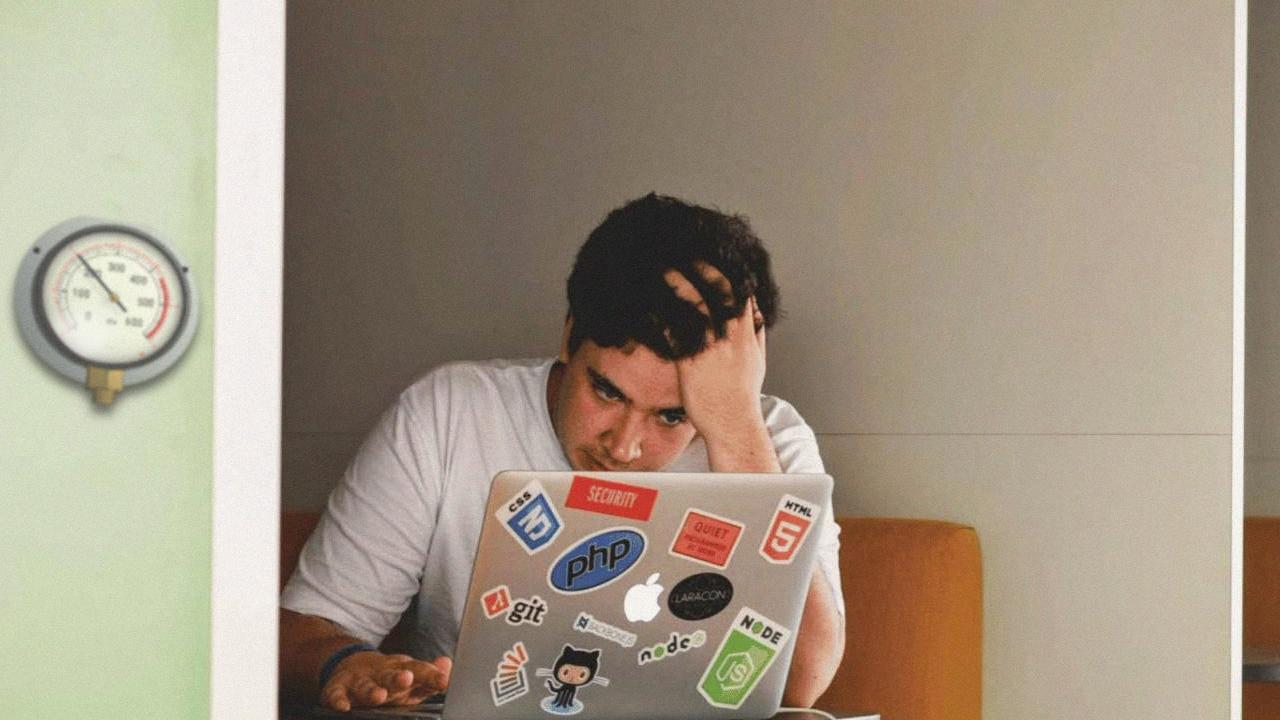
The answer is 200 kPa
